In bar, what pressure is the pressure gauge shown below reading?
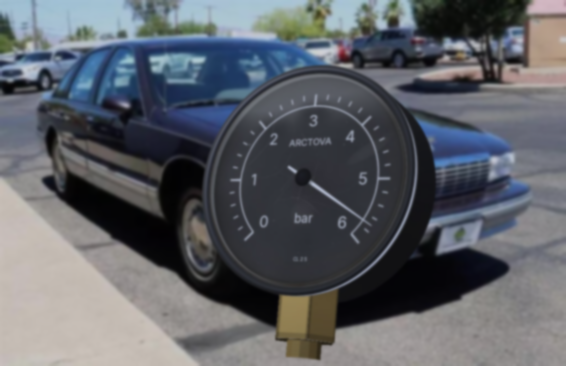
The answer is 5.7 bar
